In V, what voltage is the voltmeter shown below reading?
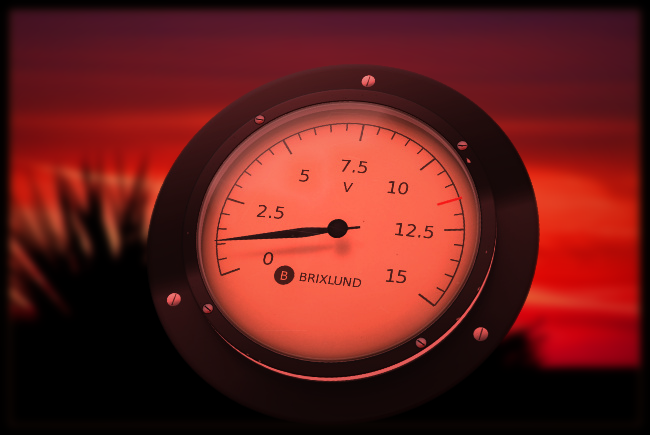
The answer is 1 V
